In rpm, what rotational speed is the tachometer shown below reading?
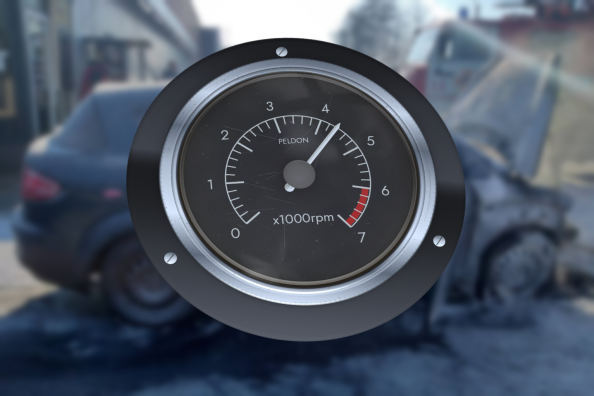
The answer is 4400 rpm
